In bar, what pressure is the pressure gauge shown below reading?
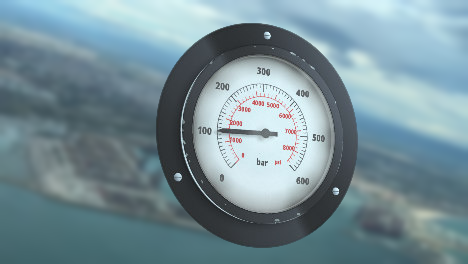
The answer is 100 bar
